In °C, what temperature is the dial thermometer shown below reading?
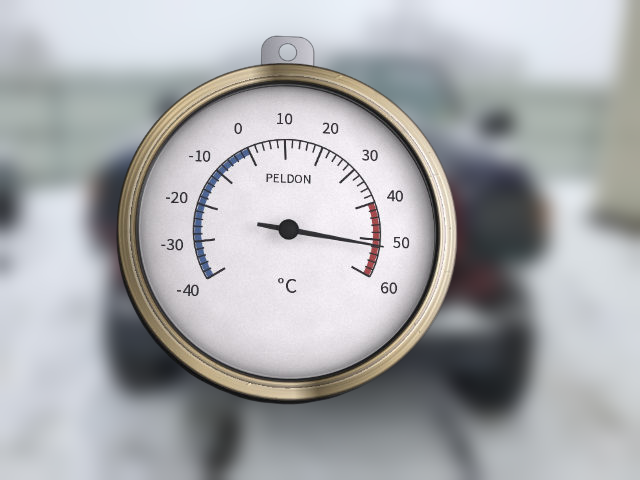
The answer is 52 °C
